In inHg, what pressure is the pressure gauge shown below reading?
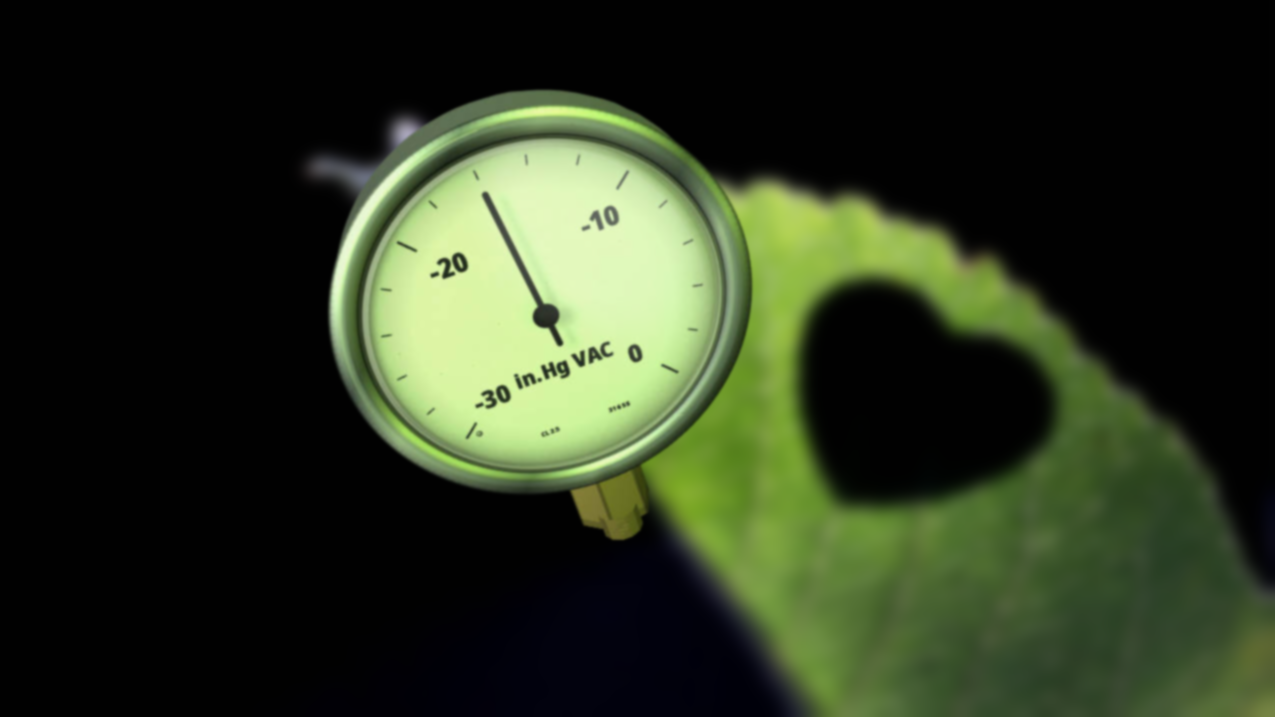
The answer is -16 inHg
